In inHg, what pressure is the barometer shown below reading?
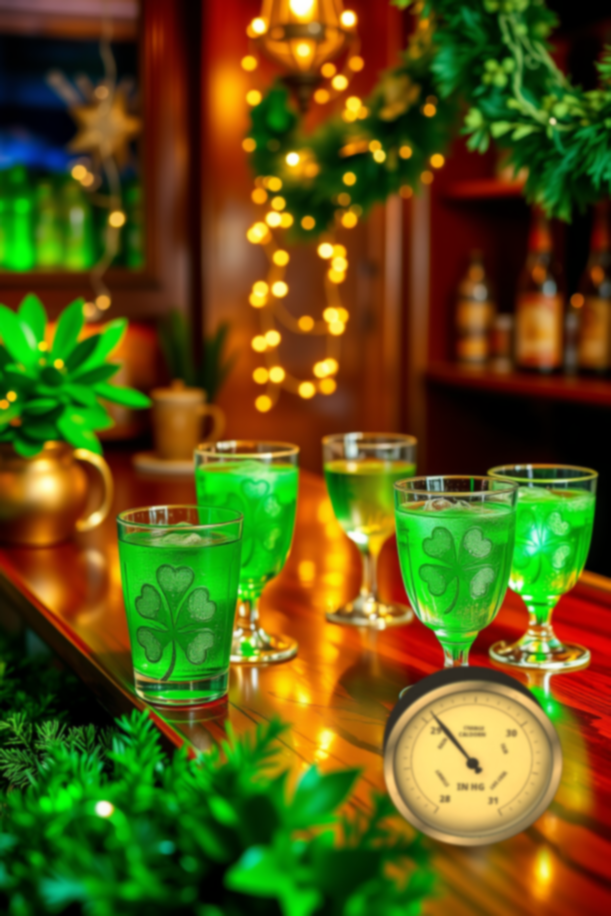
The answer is 29.1 inHg
